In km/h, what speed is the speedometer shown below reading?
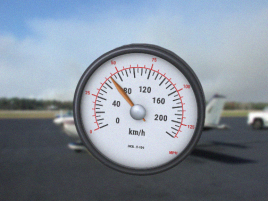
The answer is 70 km/h
